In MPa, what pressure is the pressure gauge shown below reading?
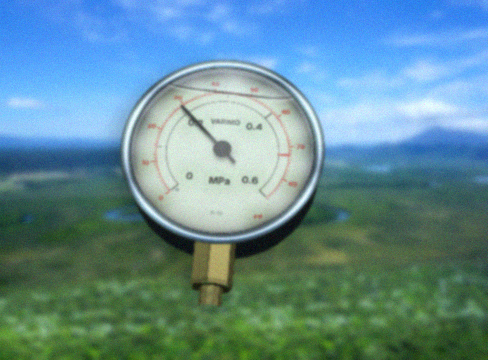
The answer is 0.2 MPa
